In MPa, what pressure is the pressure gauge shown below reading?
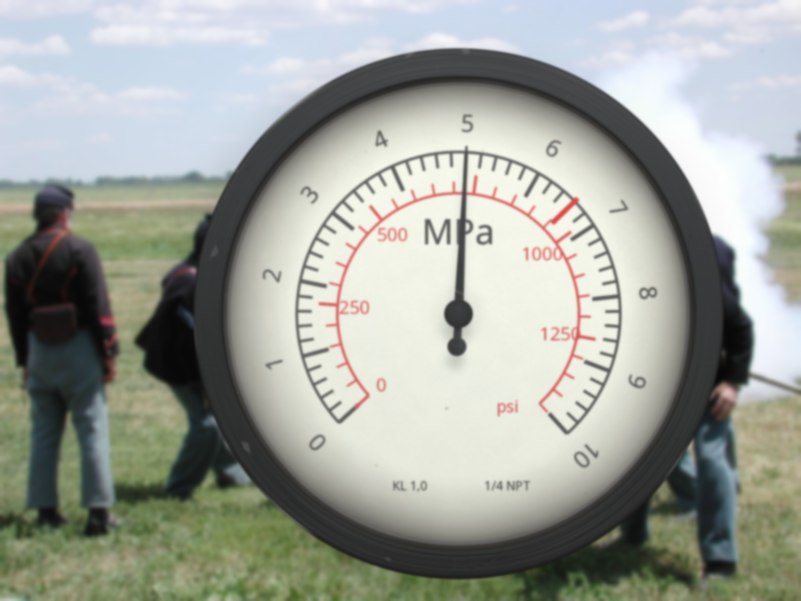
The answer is 5 MPa
